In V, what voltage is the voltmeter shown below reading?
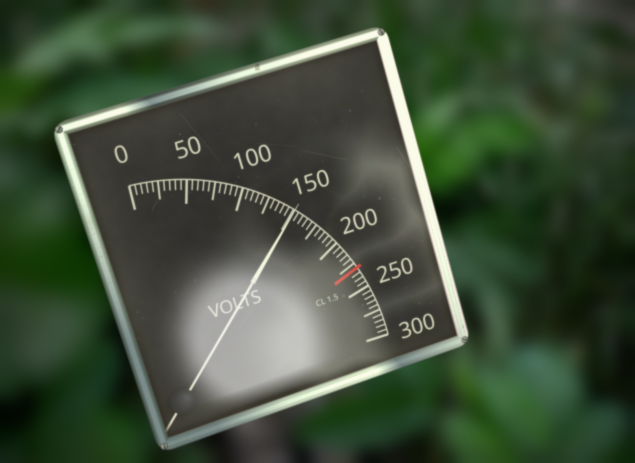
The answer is 150 V
